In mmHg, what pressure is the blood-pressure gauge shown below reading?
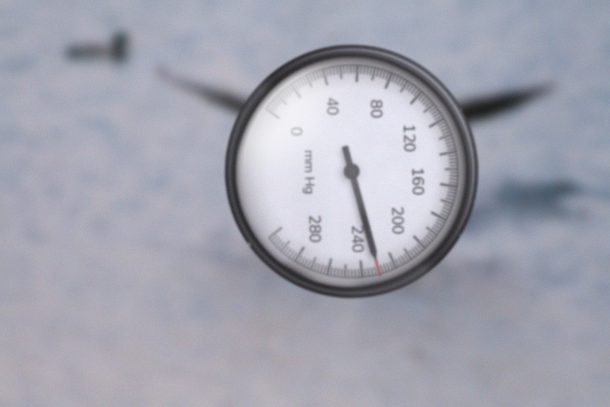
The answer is 230 mmHg
